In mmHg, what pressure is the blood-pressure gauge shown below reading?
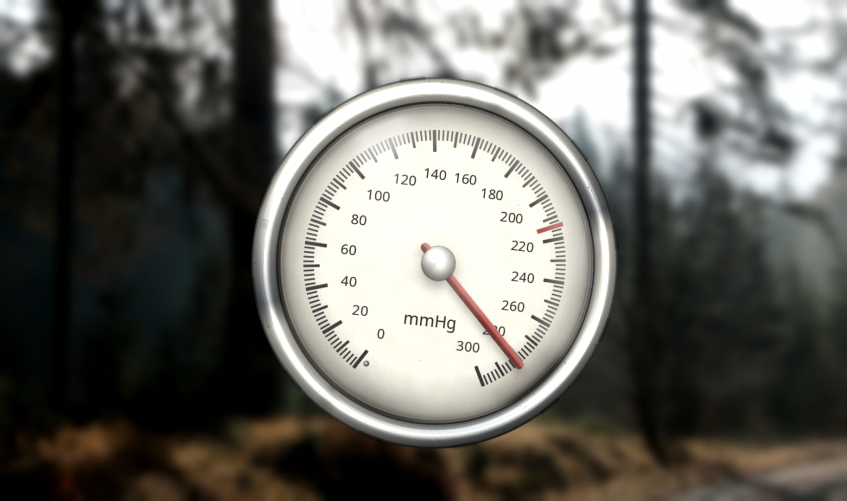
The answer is 282 mmHg
